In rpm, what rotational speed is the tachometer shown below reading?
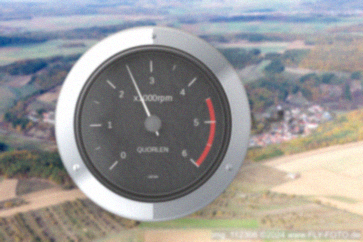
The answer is 2500 rpm
